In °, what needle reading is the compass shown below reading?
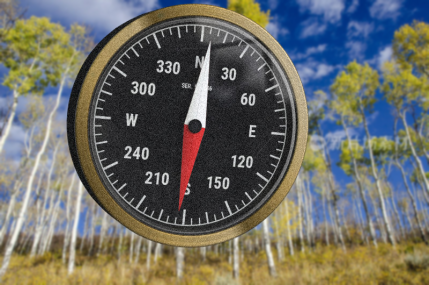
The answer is 185 °
